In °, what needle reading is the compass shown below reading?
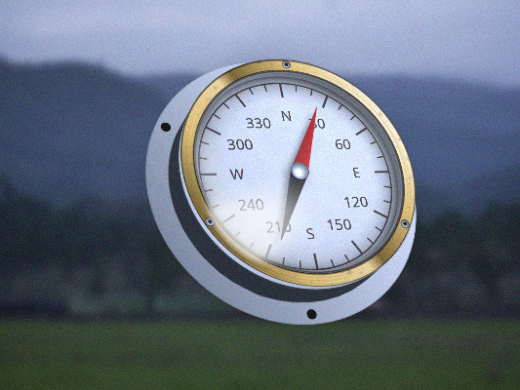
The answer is 25 °
